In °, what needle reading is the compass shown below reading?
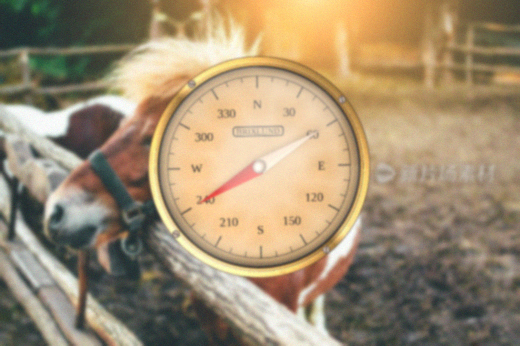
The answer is 240 °
